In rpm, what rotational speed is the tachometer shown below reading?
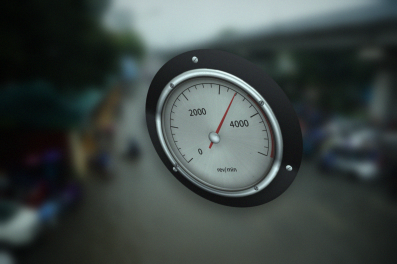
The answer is 3400 rpm
